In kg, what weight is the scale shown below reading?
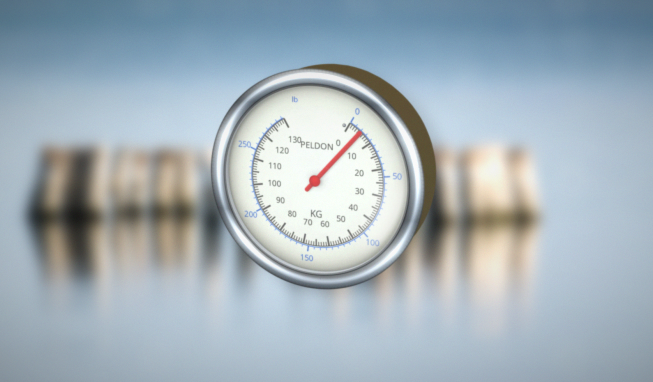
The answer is 5 kg
